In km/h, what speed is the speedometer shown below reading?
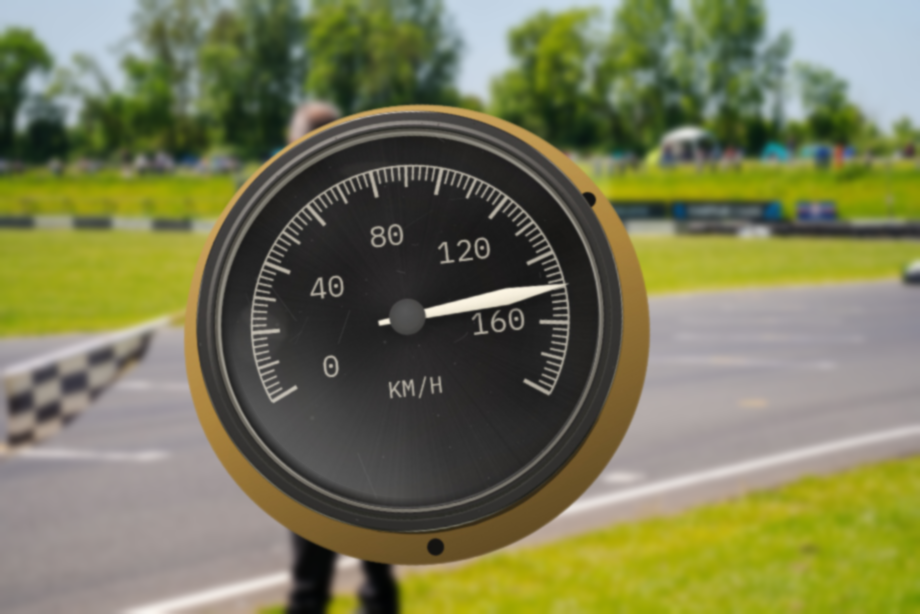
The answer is 150 km/h
